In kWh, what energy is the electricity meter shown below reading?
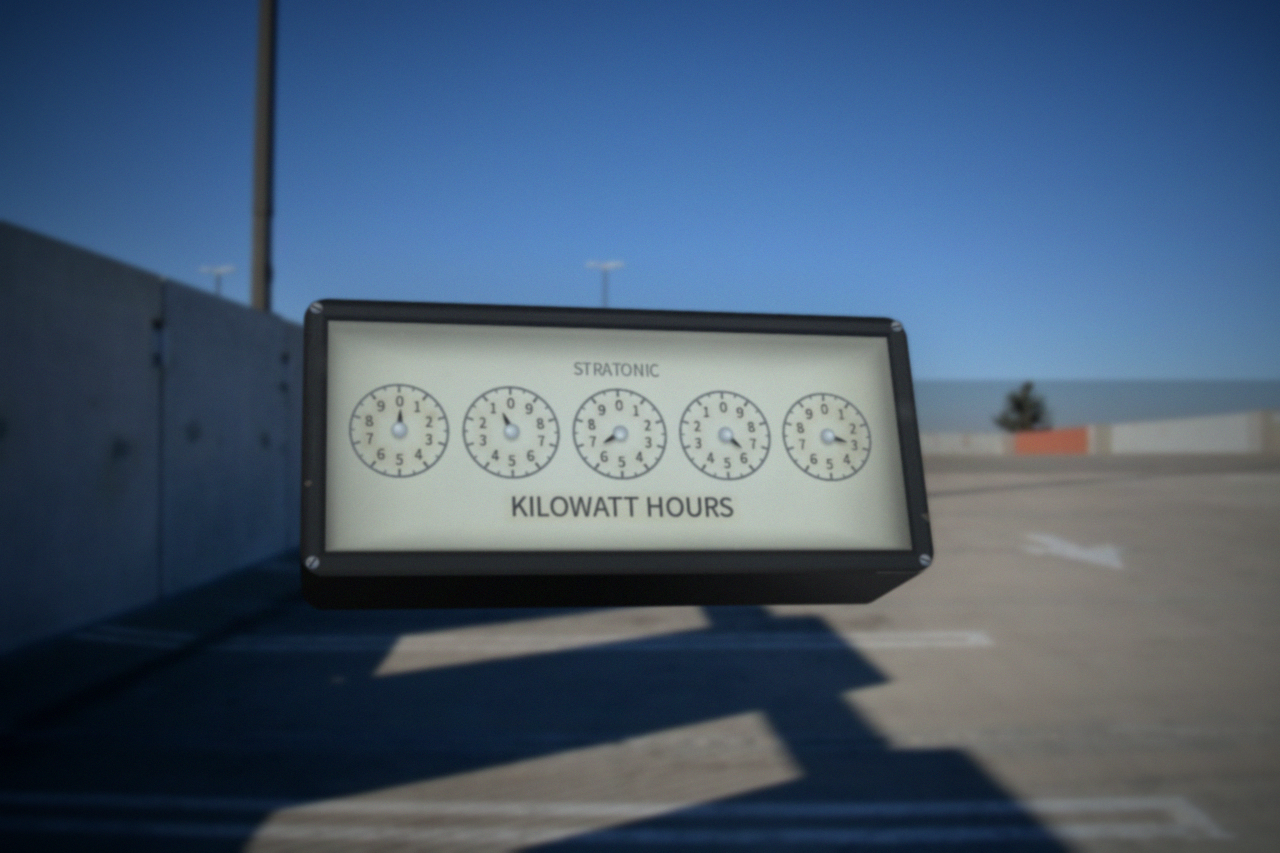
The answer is 663 kWh
